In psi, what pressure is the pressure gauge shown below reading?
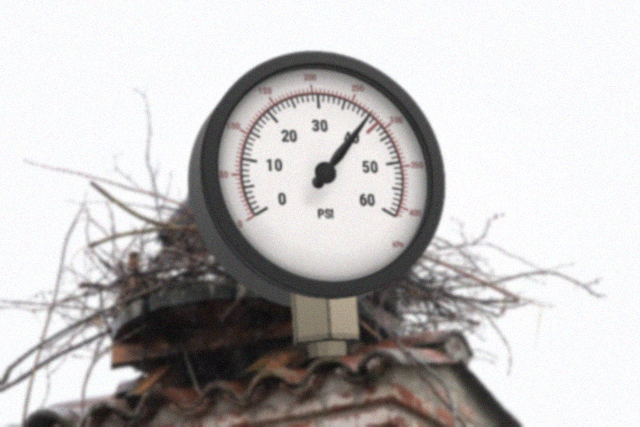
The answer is 40 psi
